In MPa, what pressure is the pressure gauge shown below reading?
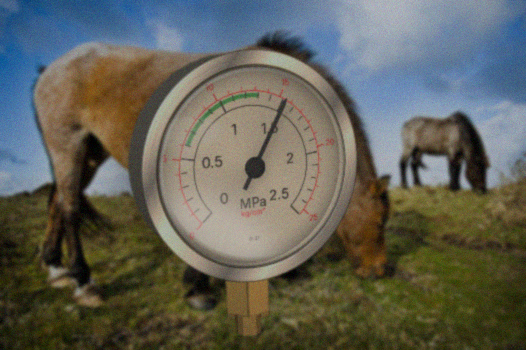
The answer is 1.5 MPa
